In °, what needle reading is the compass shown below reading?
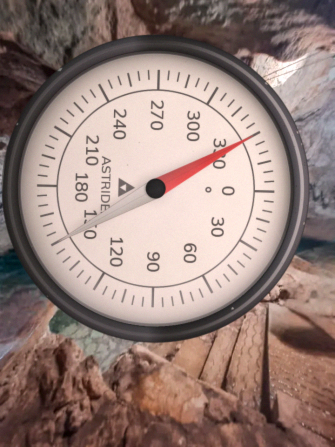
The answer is 330 °
